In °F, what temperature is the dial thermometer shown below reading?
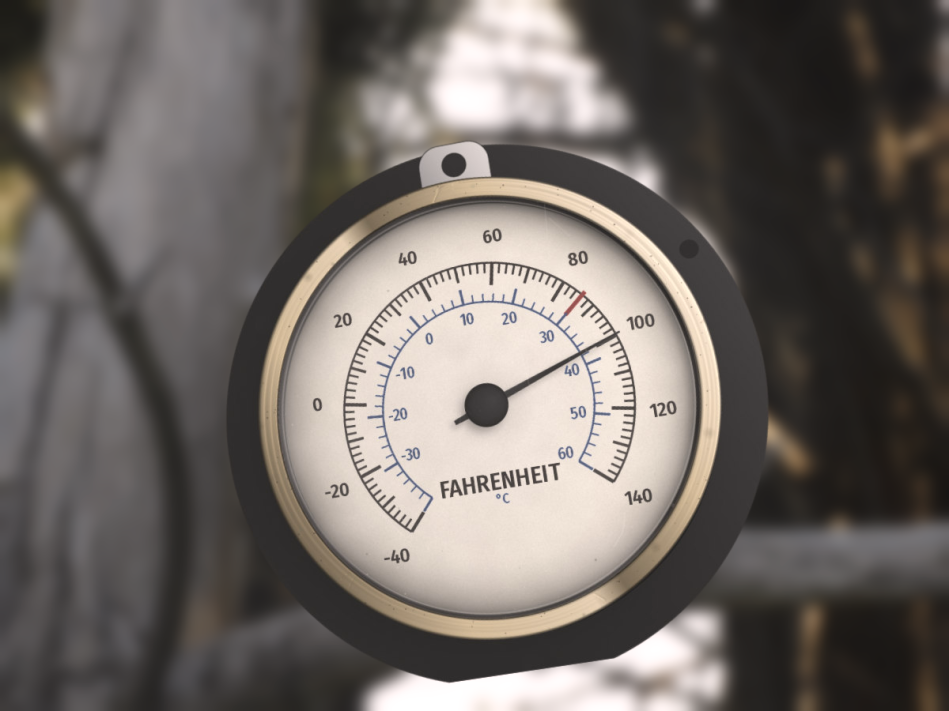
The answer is 100 °F
